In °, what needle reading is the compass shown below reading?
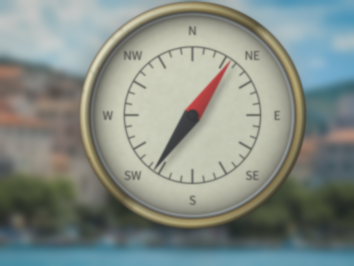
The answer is 35 °
